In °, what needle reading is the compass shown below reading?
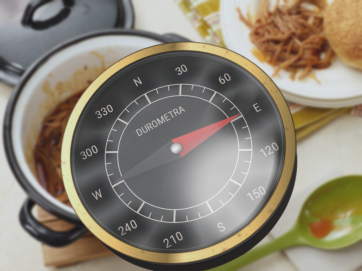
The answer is 90 °
